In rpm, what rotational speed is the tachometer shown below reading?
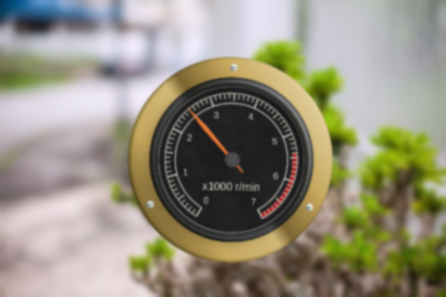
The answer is 2500 rpm
